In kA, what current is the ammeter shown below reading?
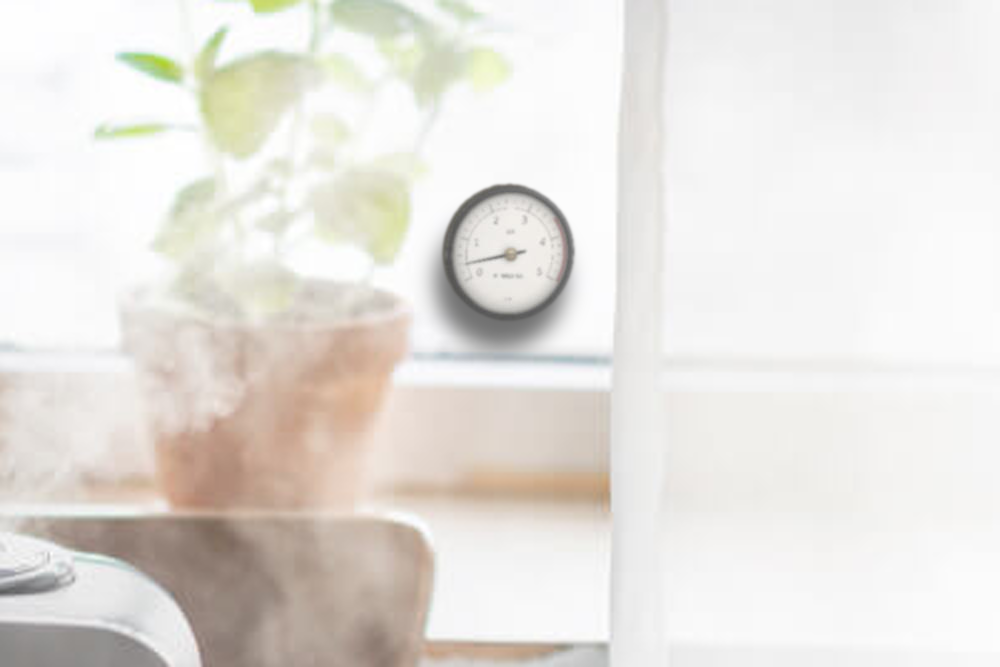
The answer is 0.4 kA
